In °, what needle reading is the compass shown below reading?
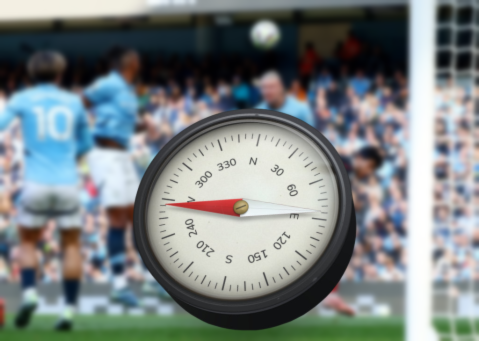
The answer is 265 °
